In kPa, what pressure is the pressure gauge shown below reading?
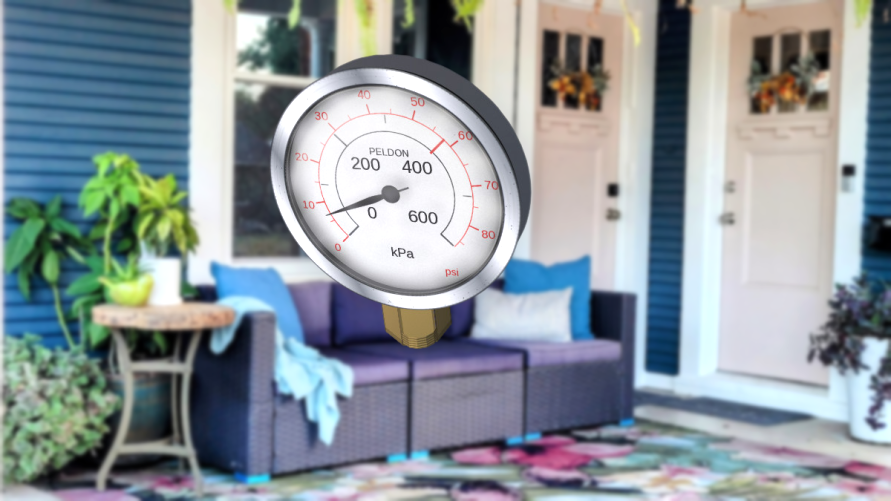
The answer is 50 kPa
